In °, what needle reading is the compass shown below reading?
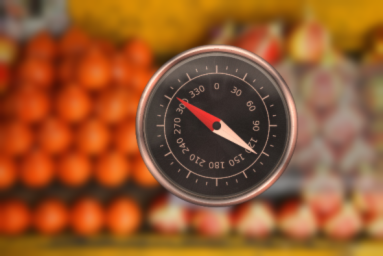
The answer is 305 °
